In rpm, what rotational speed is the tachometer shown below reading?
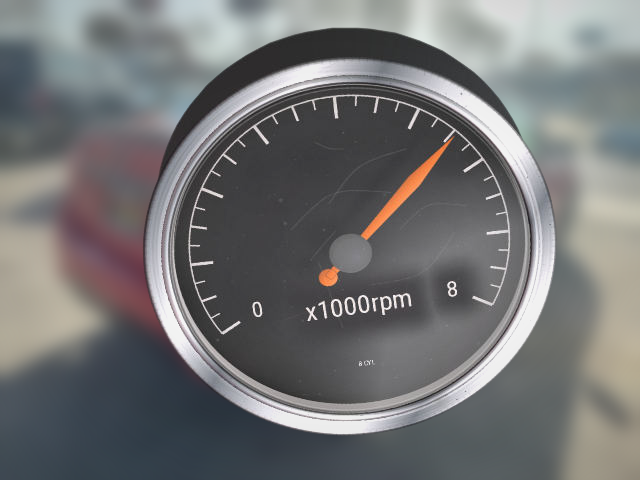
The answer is 5500 rpm
